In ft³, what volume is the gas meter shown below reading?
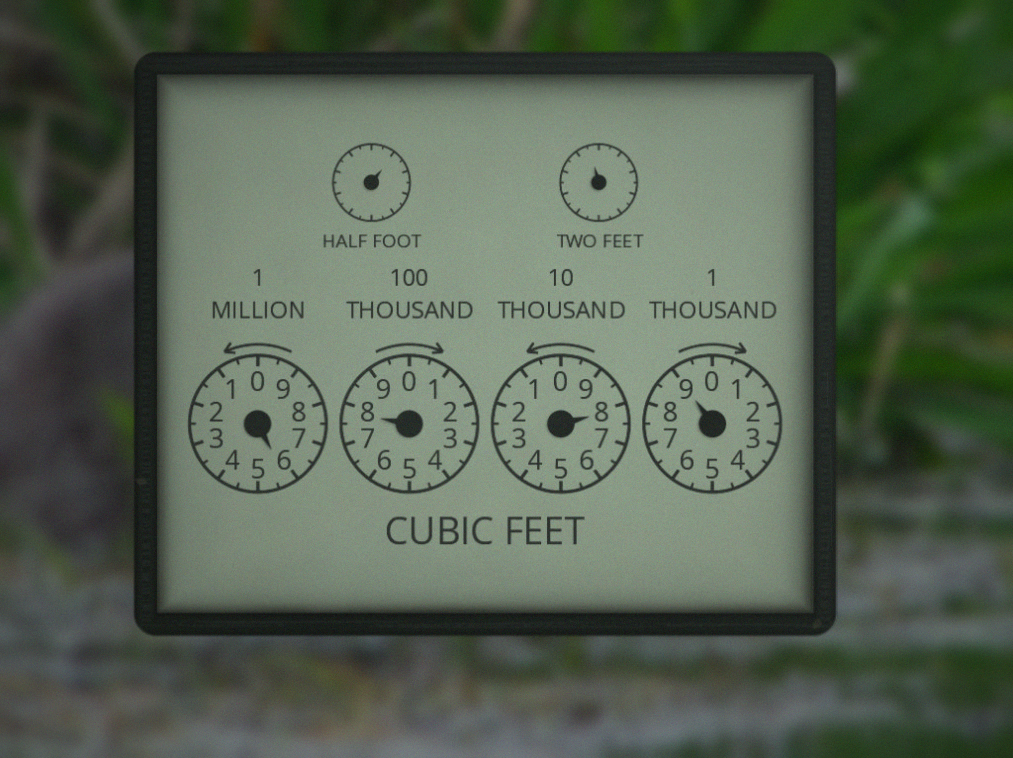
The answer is 577900 ft³
